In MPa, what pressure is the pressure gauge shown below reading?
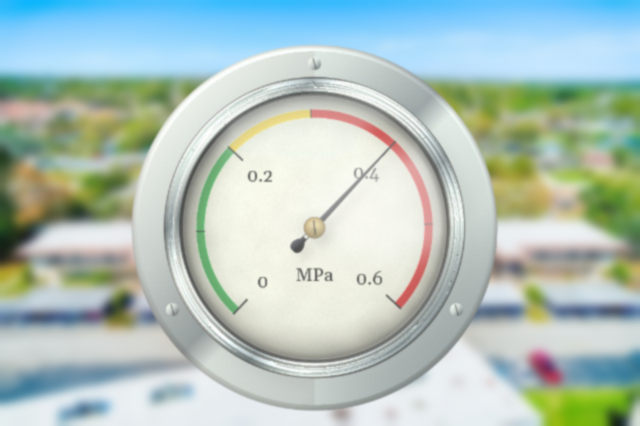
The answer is 0.4 MPa
